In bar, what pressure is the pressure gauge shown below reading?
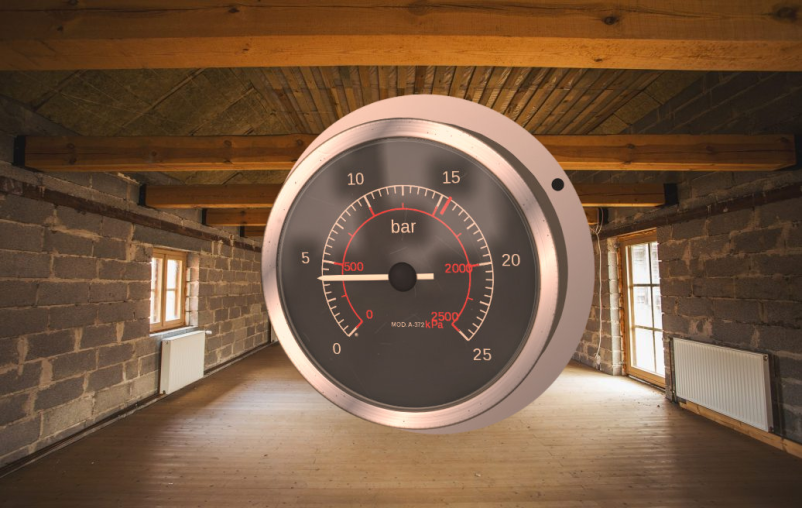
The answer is 4 bar
